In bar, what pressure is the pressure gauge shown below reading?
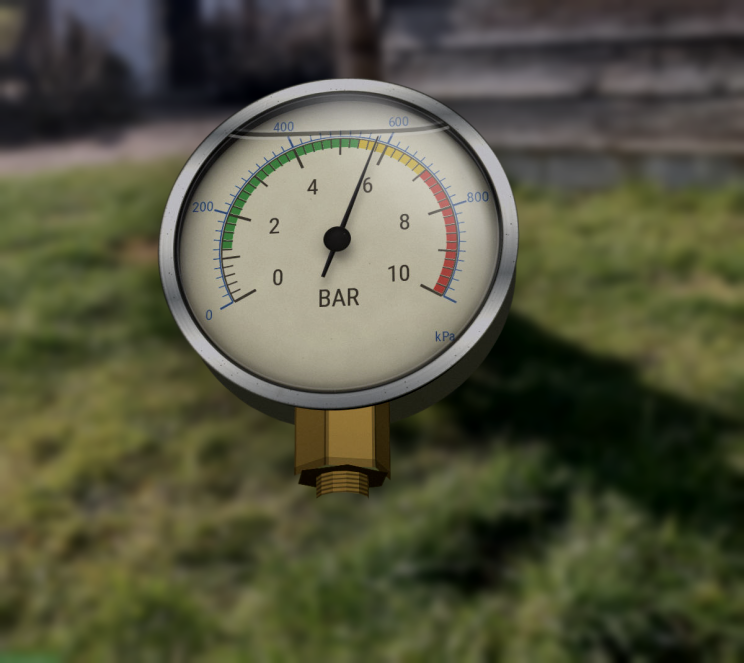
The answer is 5.8 bar
